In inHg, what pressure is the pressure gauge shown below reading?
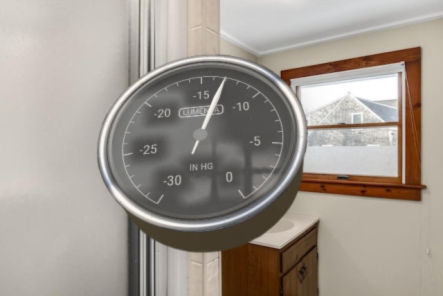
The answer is -13 inHg
